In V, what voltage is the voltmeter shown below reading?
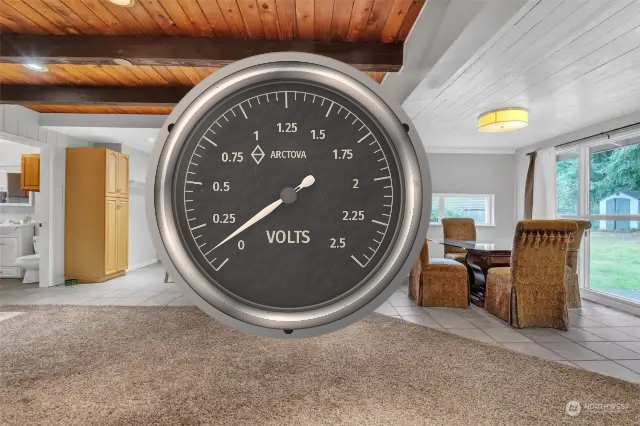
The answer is 0.1 V
